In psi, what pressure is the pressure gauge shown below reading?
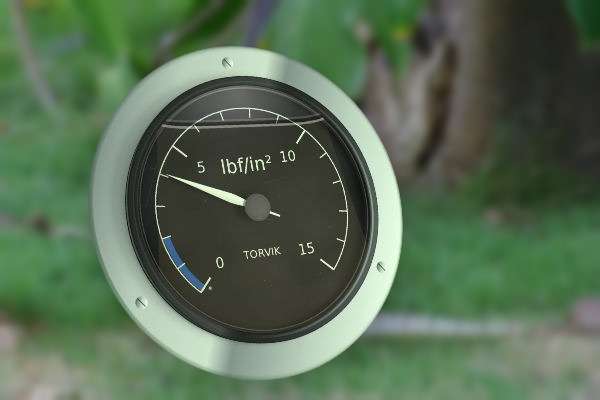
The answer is 4 psi
